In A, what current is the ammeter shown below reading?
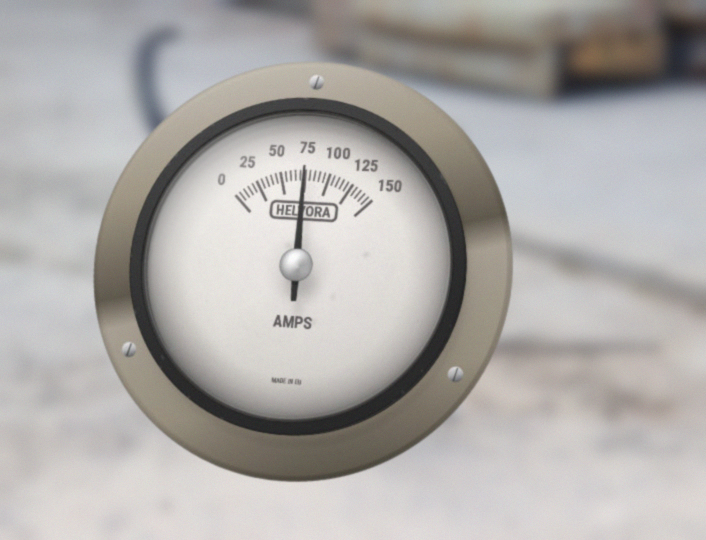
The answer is 75 A
